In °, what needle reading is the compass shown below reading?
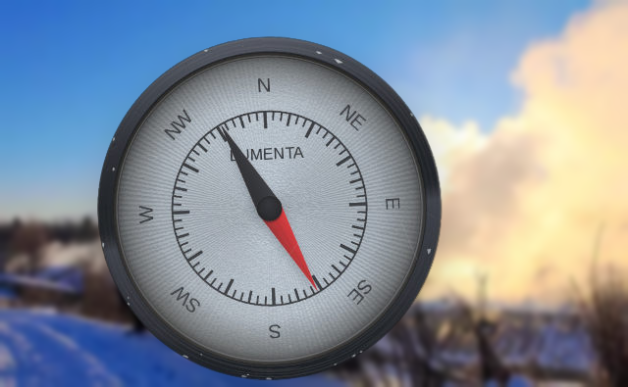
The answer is 152.5 °
